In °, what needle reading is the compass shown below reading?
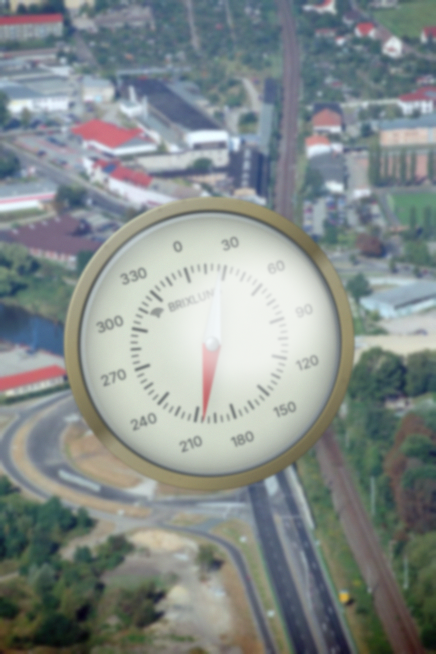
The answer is 205 °
